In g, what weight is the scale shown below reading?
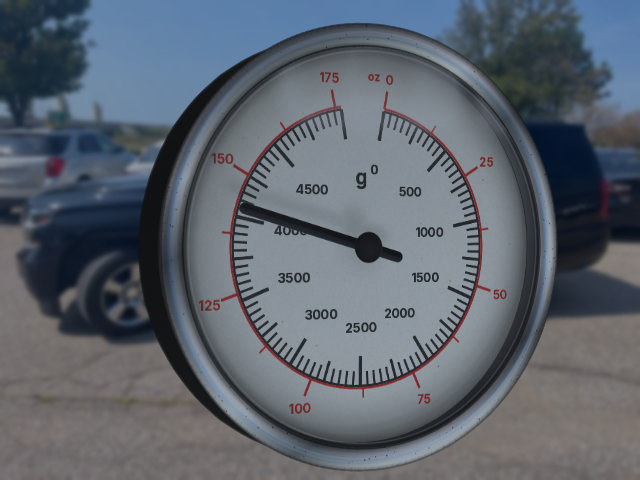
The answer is 4050 g
